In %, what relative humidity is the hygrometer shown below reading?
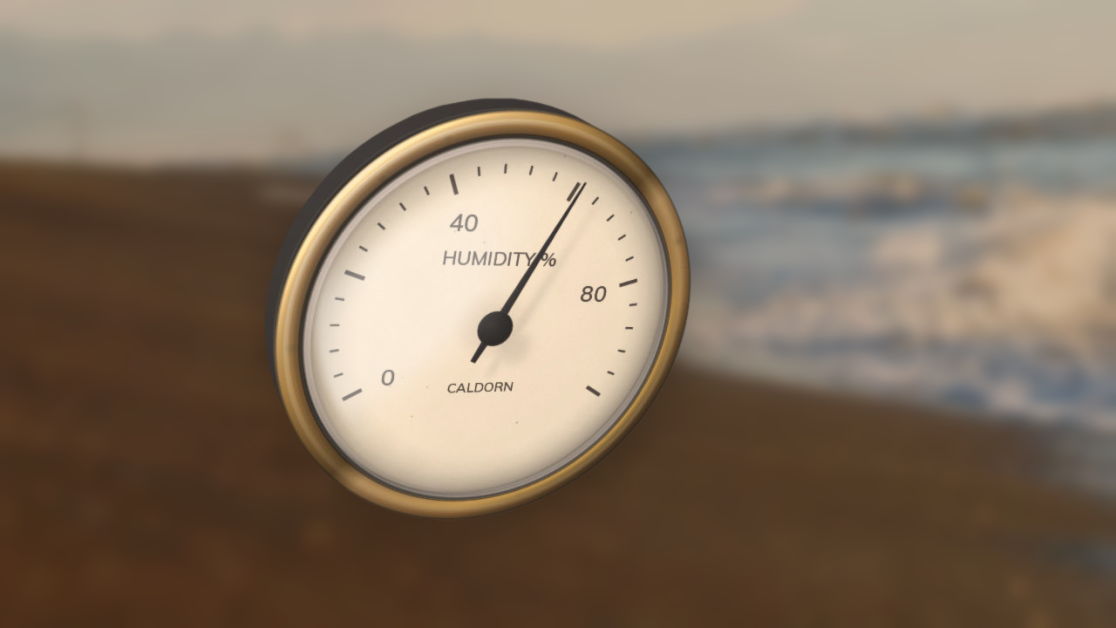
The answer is 60 %
